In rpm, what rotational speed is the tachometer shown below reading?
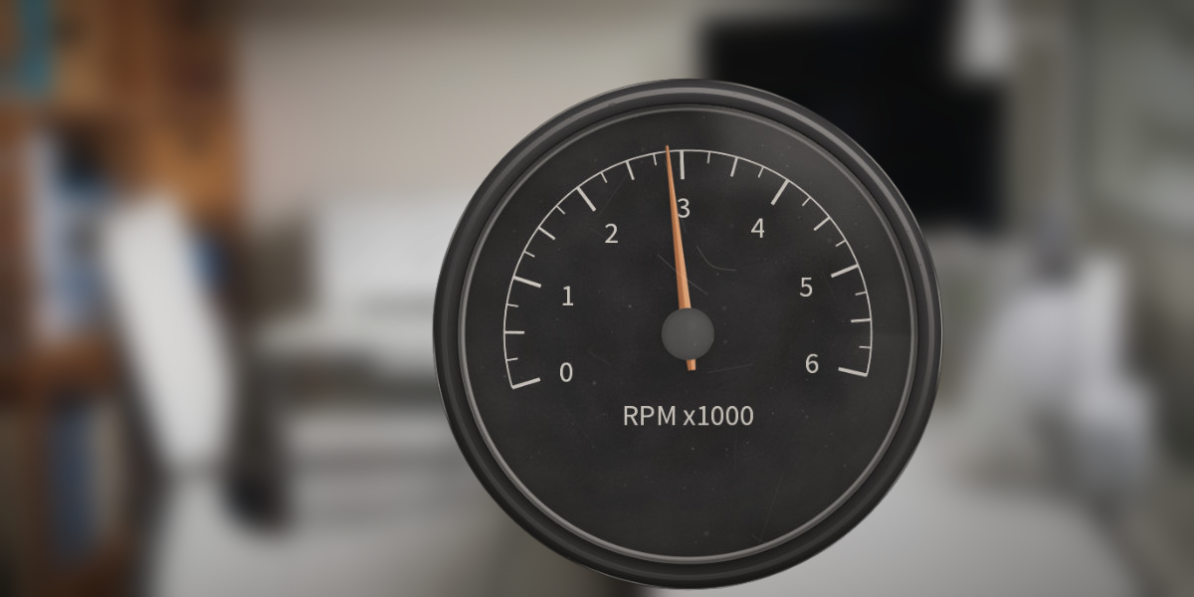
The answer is 2875 rpm
